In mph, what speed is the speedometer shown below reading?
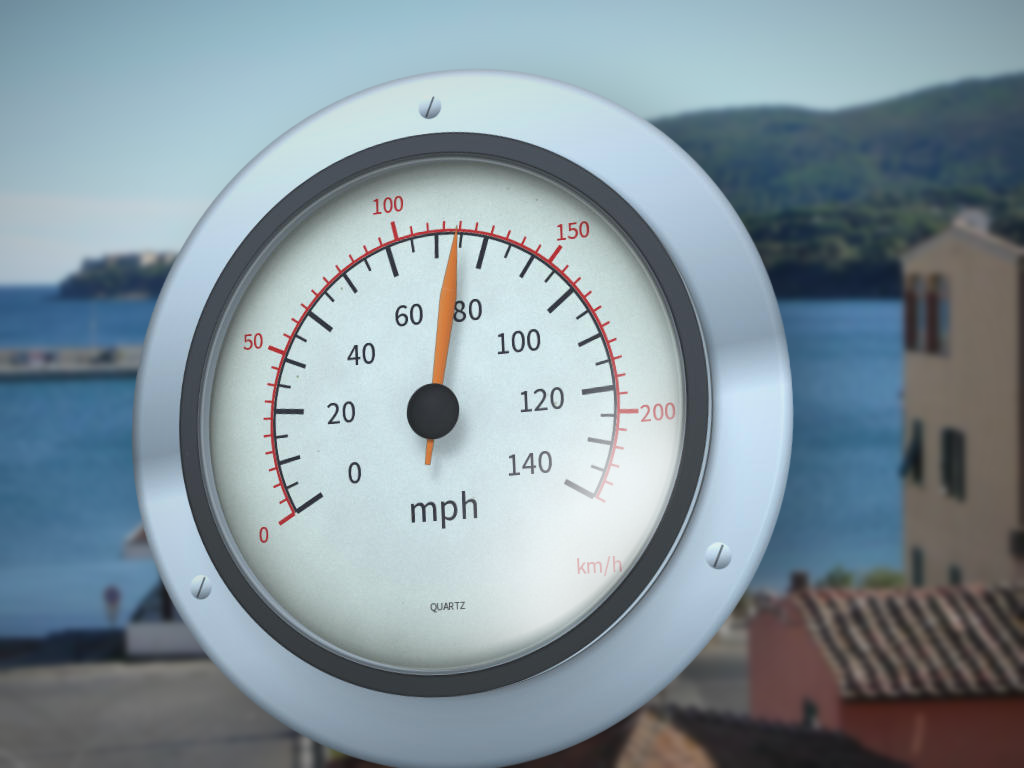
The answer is 75 mph
